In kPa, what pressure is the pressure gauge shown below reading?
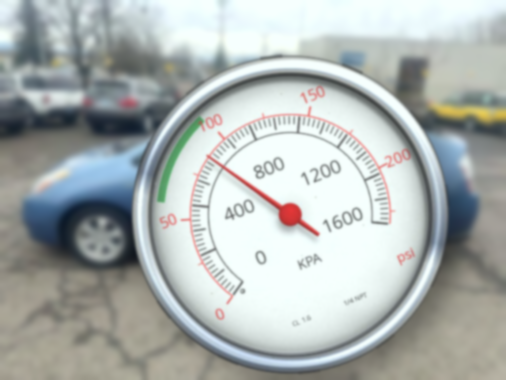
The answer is 600 kPa
